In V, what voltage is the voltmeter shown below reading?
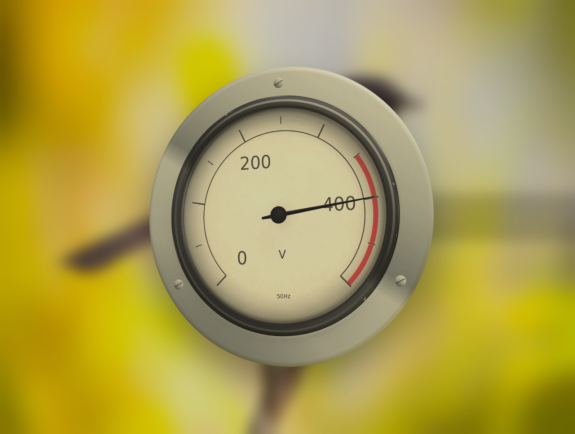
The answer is 400 V
